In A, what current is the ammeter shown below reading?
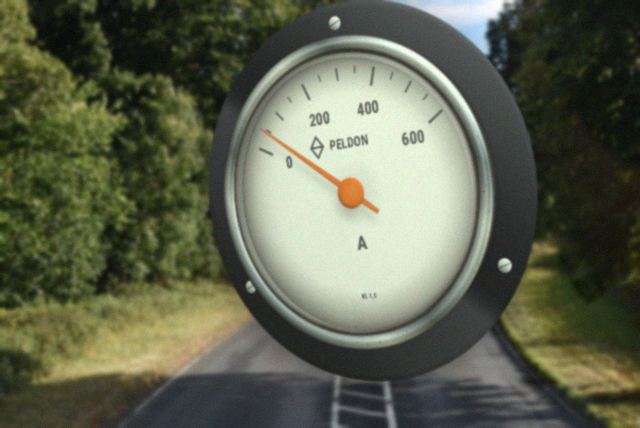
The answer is 50 A
